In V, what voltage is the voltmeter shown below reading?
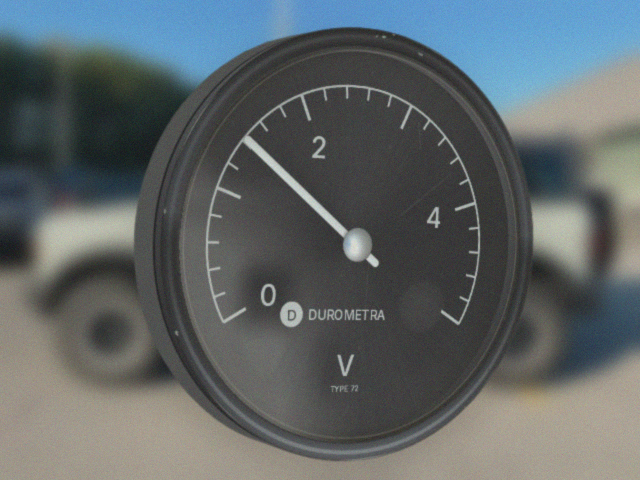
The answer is 1.4 V
